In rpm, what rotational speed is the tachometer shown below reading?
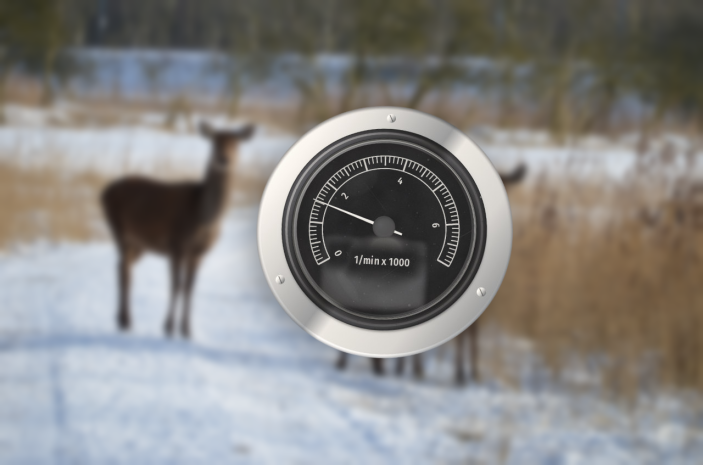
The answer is 1500 rpm
